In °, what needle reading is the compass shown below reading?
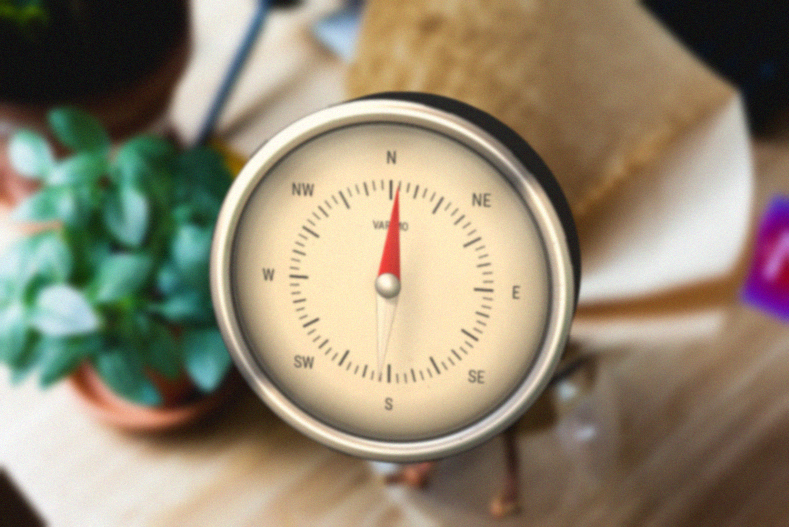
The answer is 5 °
